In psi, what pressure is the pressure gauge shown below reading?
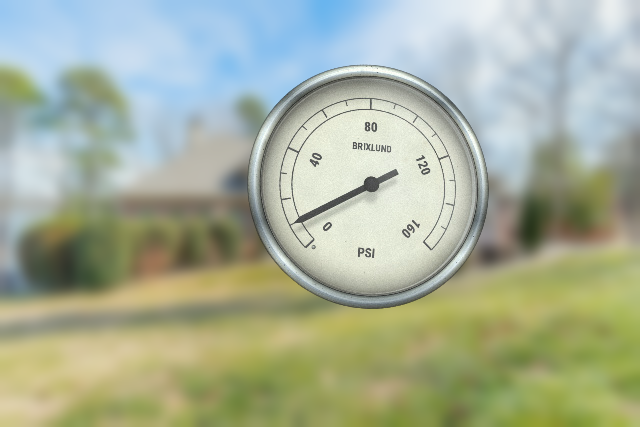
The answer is 10 psi
